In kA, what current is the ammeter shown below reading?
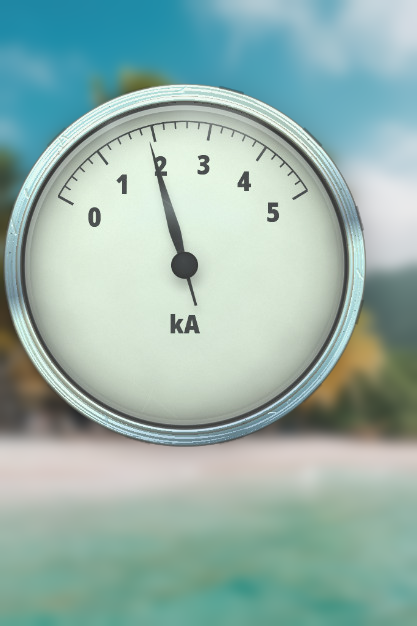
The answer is 1.9 kA
